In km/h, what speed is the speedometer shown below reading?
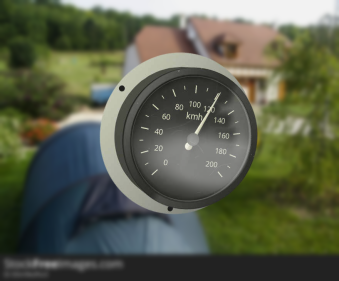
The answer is 120 km/h
